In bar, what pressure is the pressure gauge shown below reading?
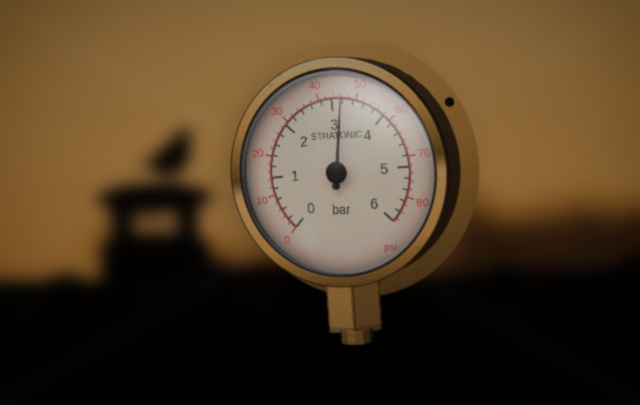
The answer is 3.2 bar
